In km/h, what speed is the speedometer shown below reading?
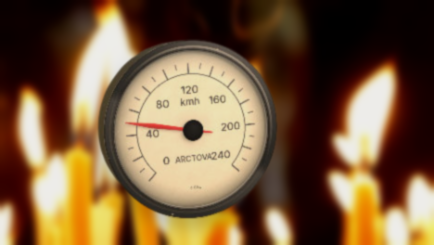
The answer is 50 km/h
